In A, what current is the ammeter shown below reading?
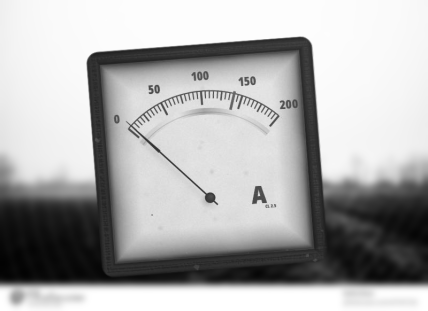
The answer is 5 A
